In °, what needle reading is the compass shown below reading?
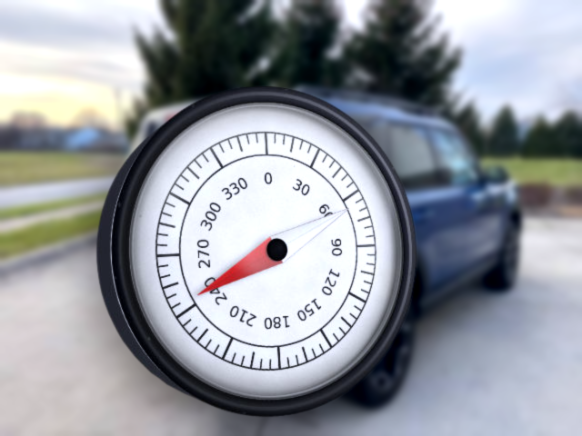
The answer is 245 °
